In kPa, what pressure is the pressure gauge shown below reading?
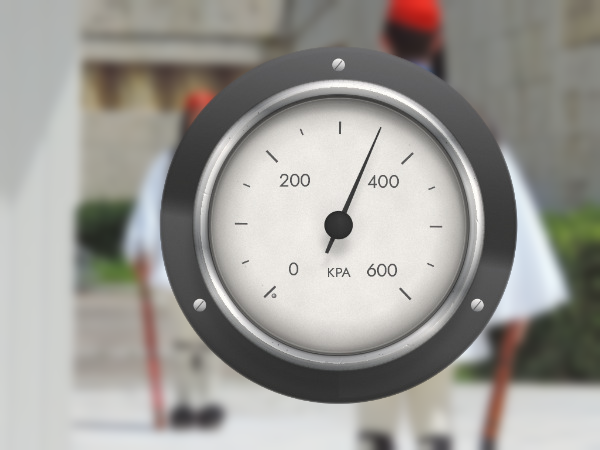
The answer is 350 kPa
